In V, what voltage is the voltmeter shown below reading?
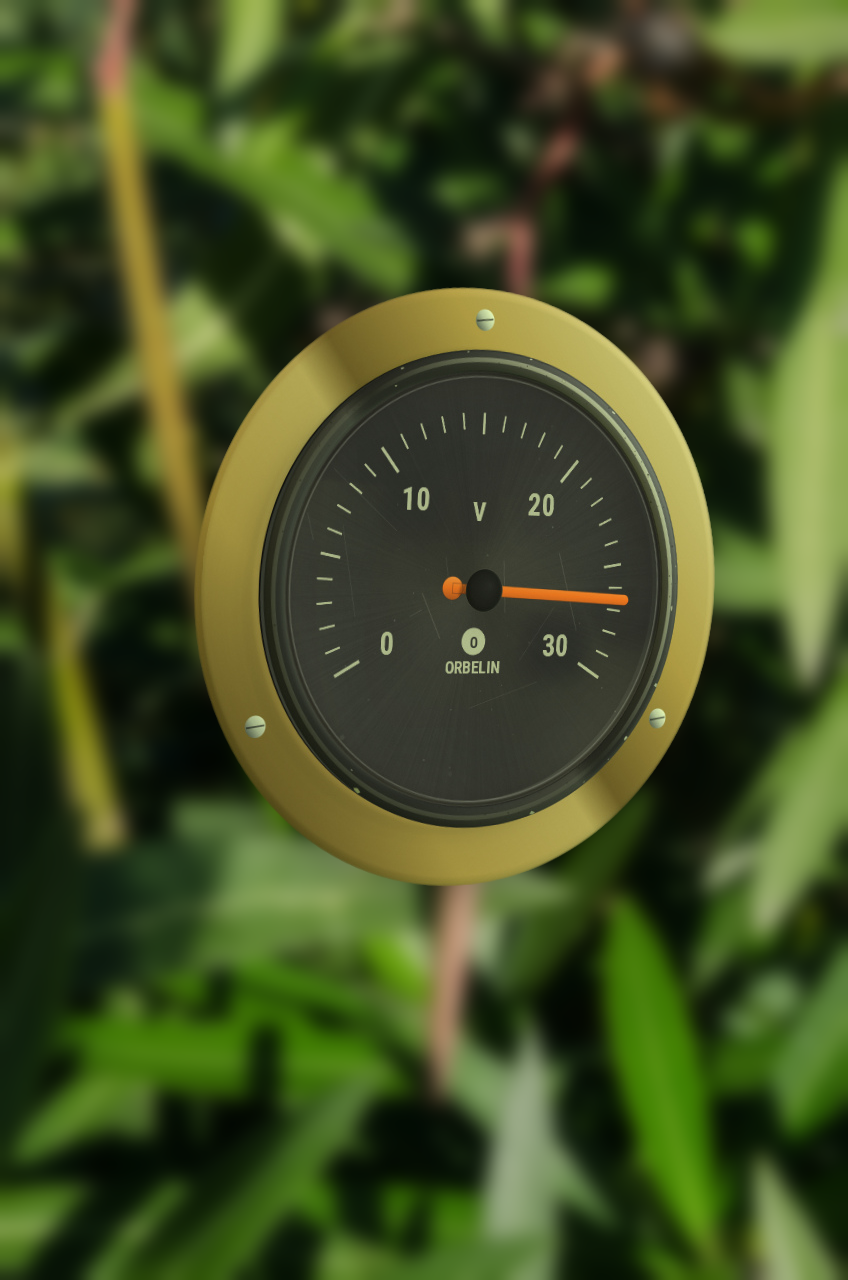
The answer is 26.5 V
